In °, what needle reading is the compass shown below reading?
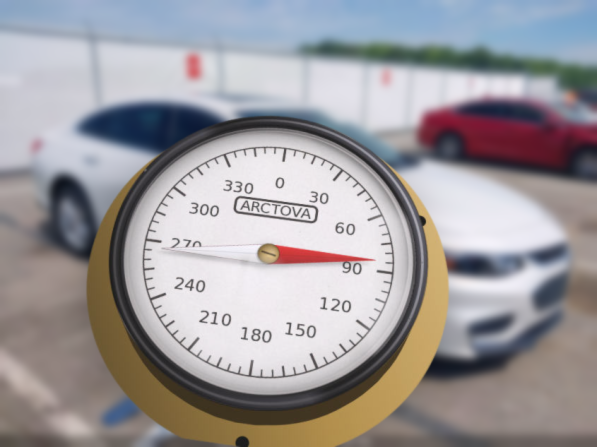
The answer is 85 °
